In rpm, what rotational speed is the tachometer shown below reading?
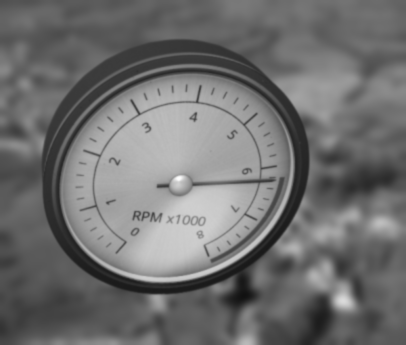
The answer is 6200 rpm
